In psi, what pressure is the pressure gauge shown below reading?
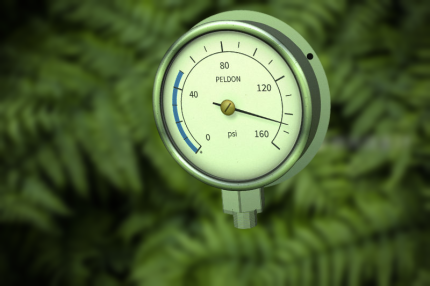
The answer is 145 psi
